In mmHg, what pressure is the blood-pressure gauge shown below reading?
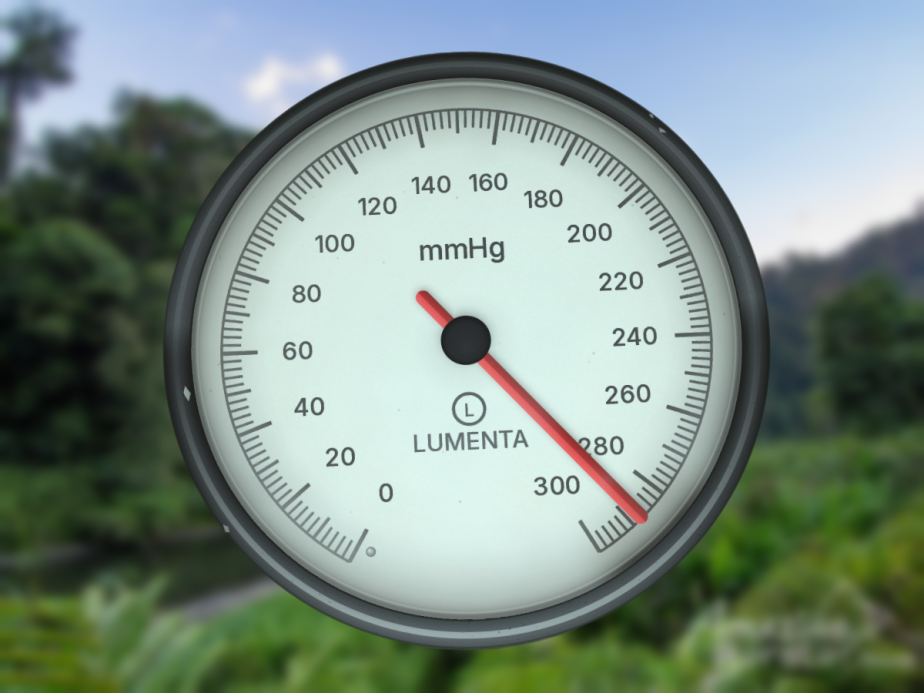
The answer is 288 mmHg
